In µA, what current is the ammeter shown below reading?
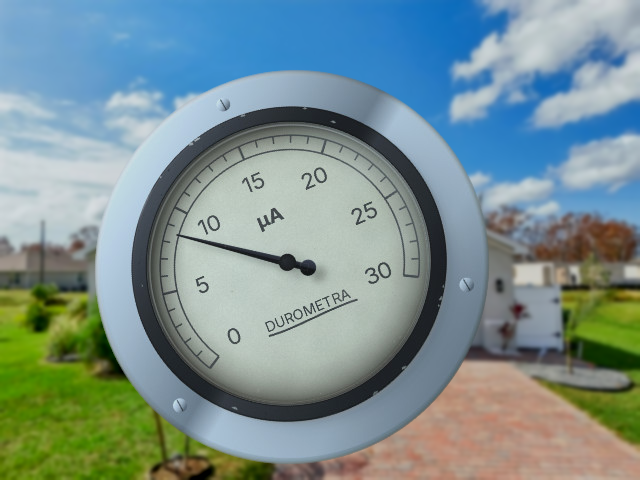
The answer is 8.5 µA
